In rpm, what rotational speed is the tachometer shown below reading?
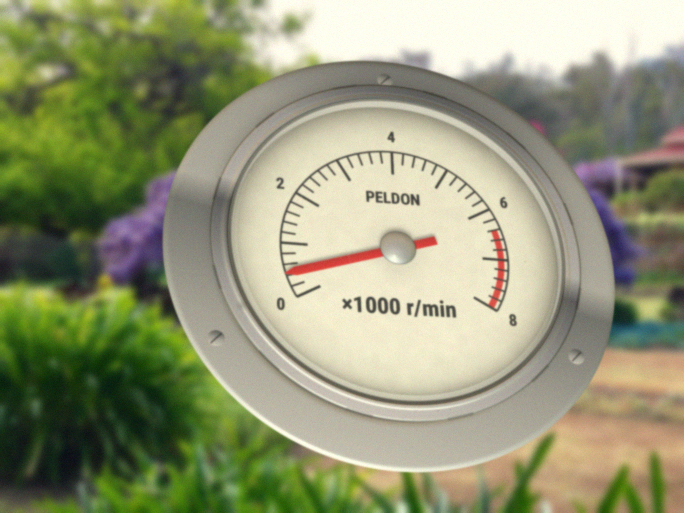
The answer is 400 rpm
